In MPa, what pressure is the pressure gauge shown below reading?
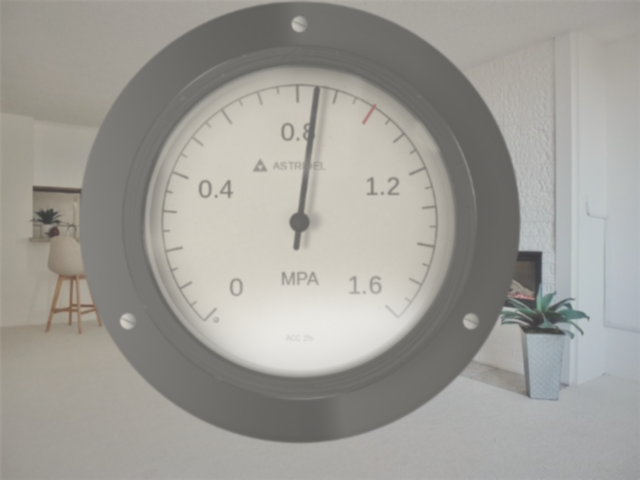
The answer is 0.85 MPa
